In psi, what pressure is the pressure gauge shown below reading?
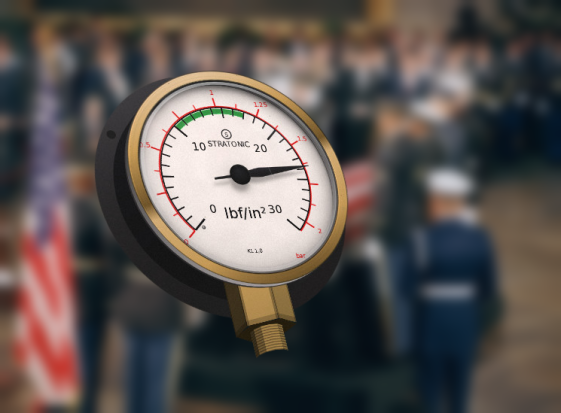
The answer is 24 psi
